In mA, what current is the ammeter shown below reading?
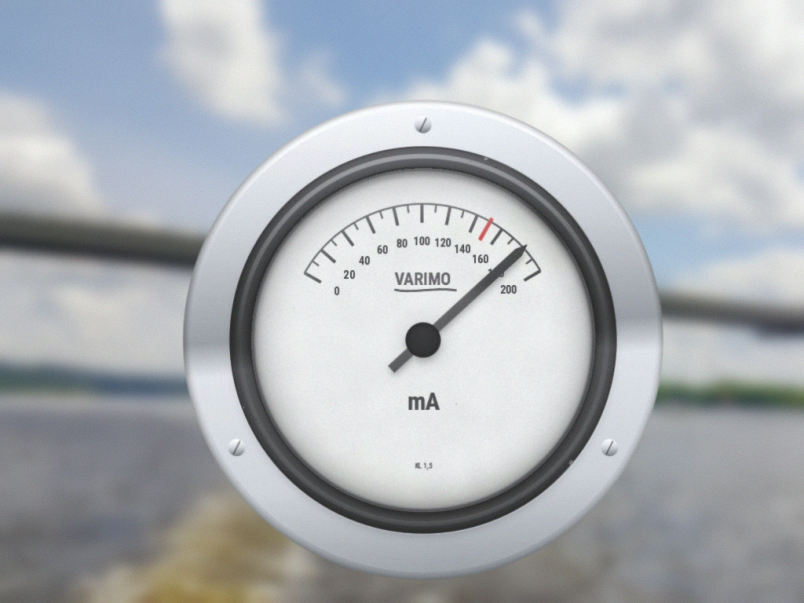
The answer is 180 mA
